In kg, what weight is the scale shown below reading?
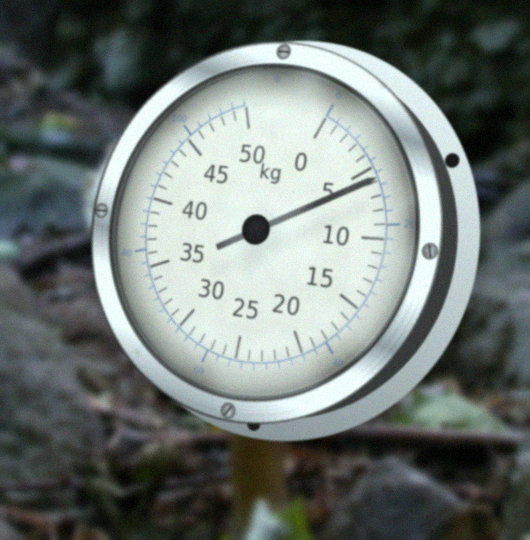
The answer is 6 kg
